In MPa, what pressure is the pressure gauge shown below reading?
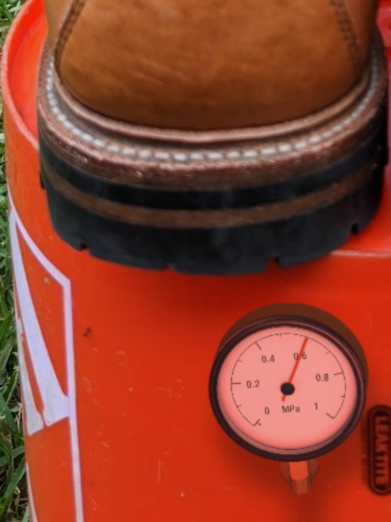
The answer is 0.6 MPa
